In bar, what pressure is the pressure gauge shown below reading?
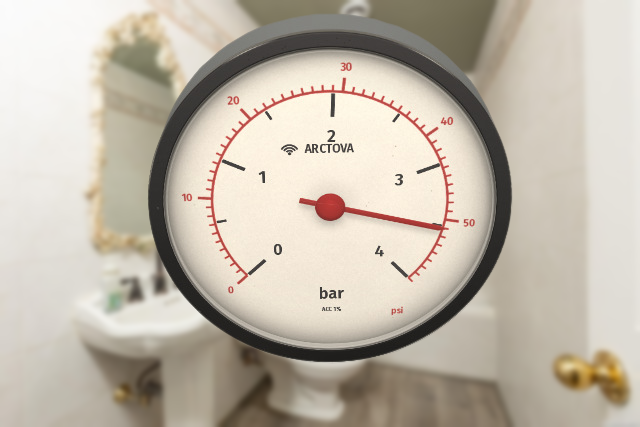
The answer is 3.5 bar
